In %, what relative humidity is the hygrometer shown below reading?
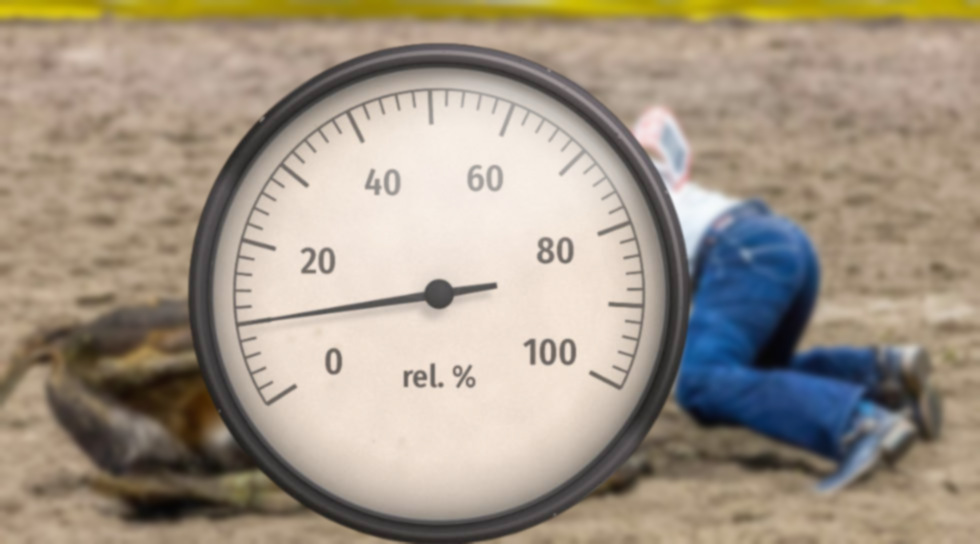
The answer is 10 %
